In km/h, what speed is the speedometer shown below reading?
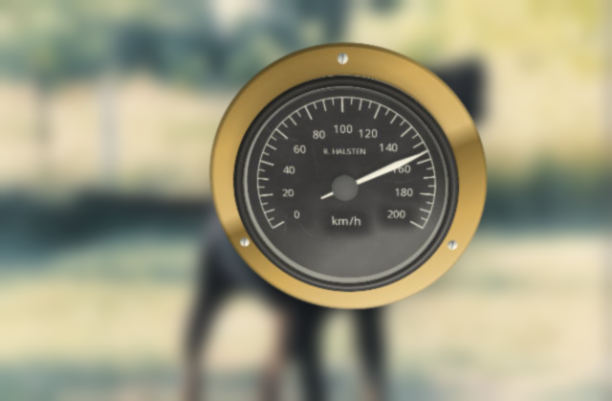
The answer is 155 km/h
